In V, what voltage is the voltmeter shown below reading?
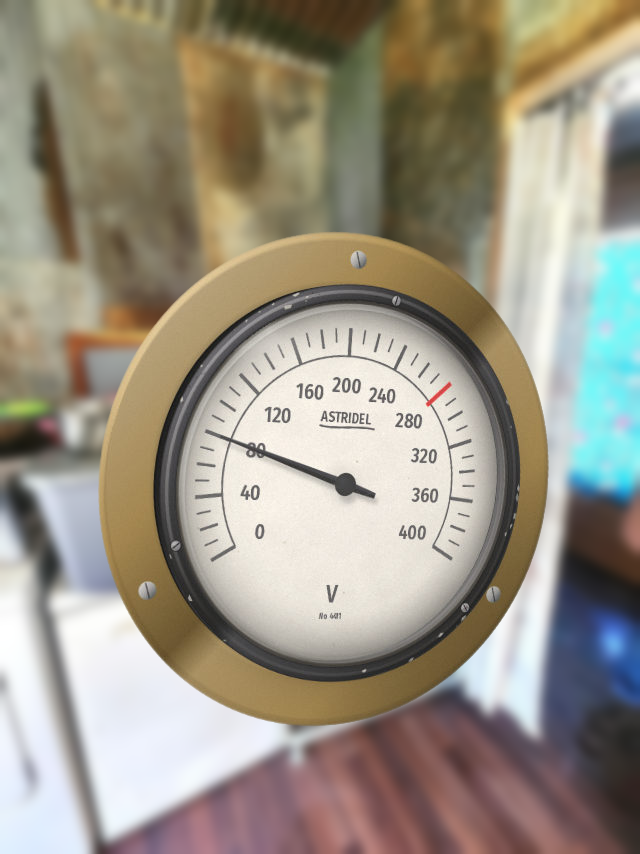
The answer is 80 V
